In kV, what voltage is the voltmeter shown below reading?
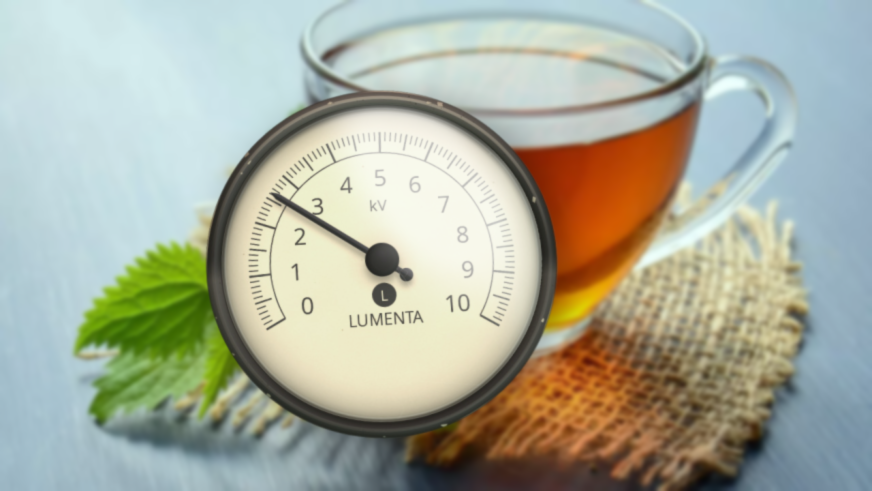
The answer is 2.6 kV
